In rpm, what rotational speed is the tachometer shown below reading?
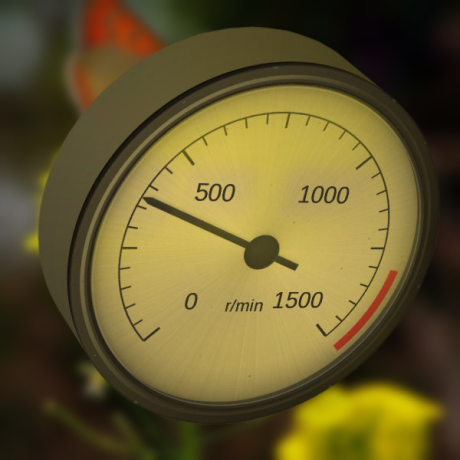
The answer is 375 rpm
